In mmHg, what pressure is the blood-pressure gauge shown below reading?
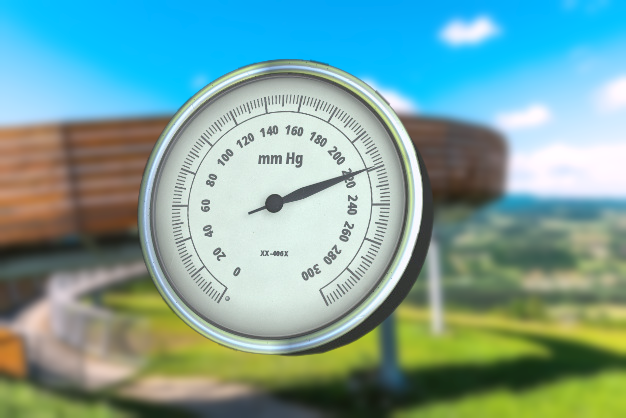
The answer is 220 mmHg
